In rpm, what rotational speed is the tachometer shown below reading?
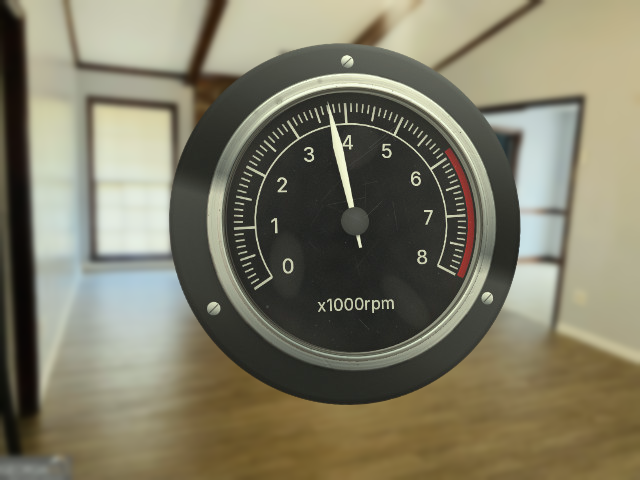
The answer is 3700 rpm
